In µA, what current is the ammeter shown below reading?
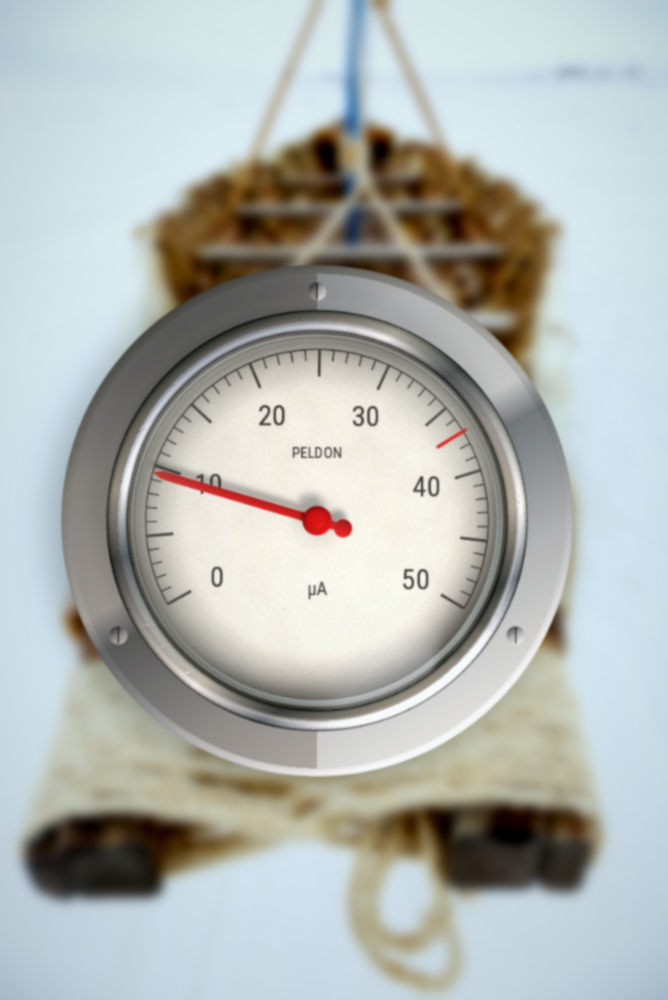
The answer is 9.5 µA
